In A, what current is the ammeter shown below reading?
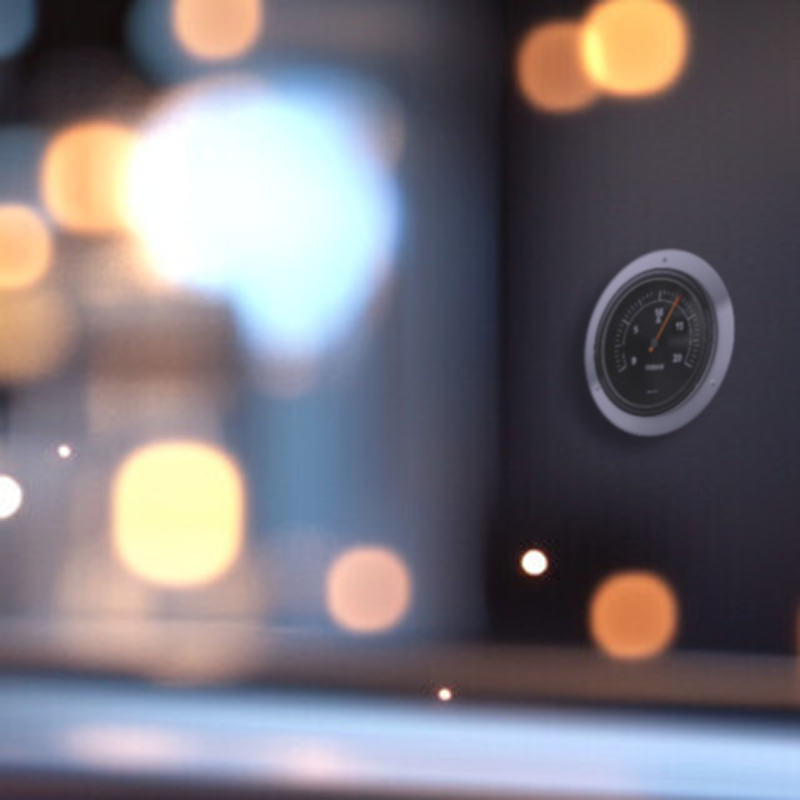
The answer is 12.5 A
